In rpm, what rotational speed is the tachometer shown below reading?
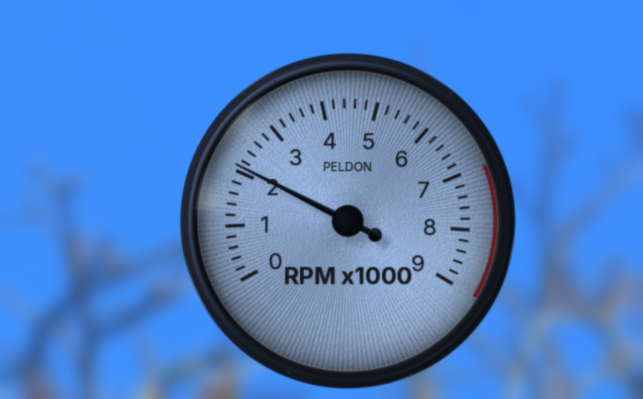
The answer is 2100 rpm
